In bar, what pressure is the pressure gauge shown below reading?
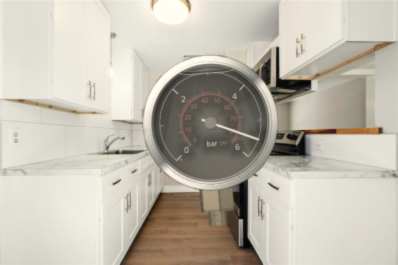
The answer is 5.5 bar
